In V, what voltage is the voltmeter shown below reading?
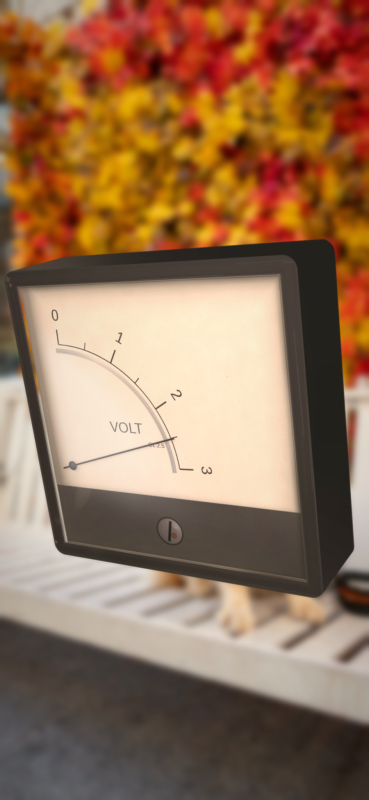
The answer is 2.5 V
